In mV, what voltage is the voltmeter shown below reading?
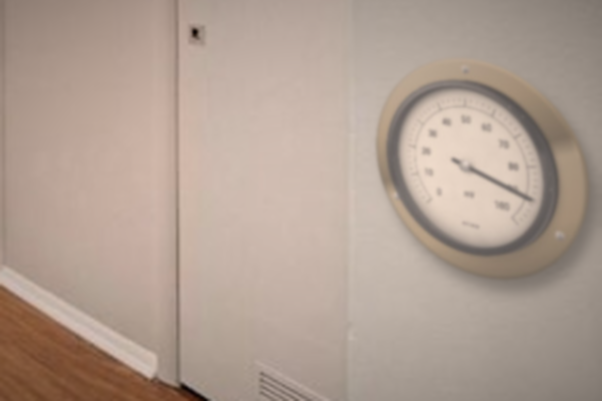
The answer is 90 mV
